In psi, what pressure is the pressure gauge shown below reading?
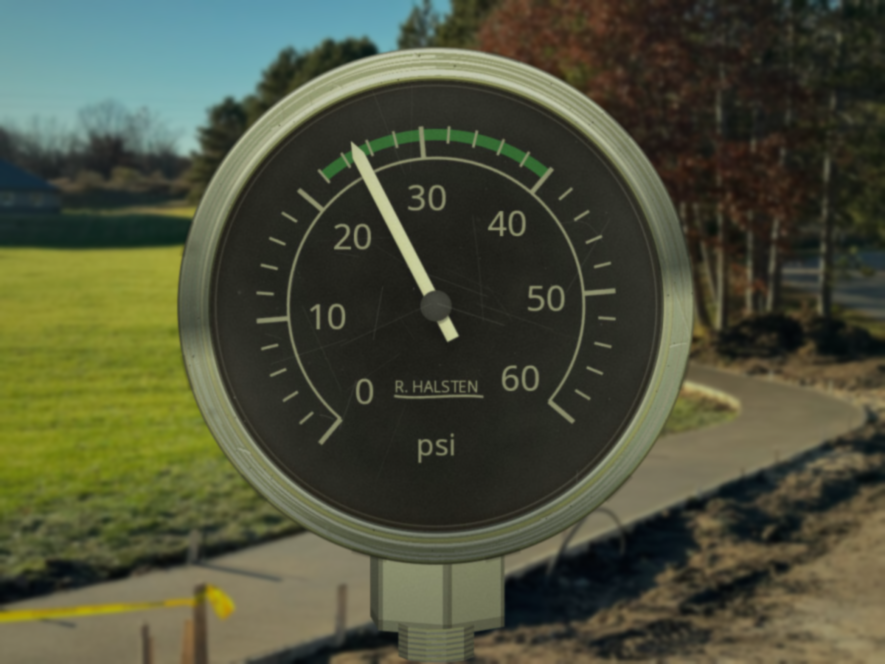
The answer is 25 psi
